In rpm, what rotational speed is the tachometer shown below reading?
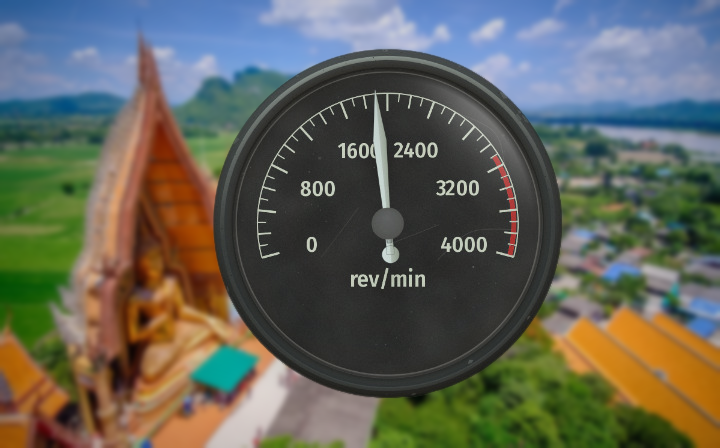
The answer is 1900 rpm
